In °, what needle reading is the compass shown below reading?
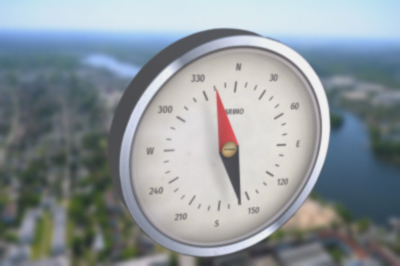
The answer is 340 °
